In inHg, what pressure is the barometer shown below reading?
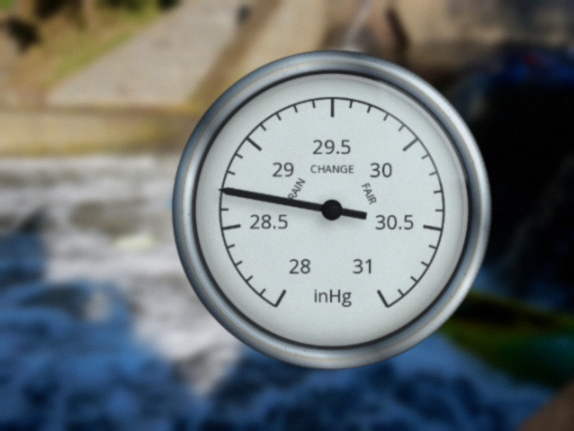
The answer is 28.7 inHg
